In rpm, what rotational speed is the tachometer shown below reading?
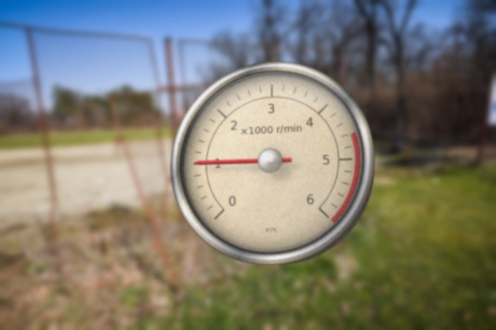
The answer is 1000 rpm
